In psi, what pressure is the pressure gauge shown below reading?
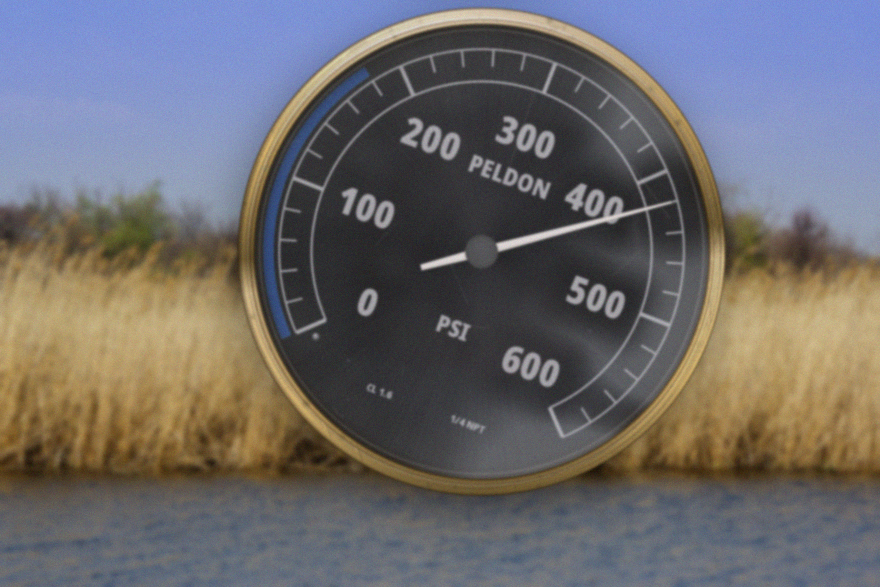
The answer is 420 psi
